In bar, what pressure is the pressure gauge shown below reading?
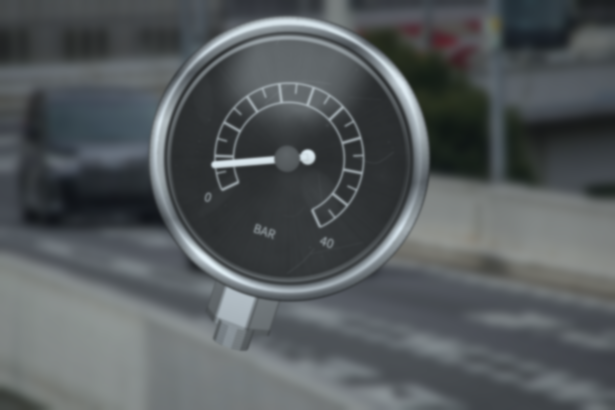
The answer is 3 bar
